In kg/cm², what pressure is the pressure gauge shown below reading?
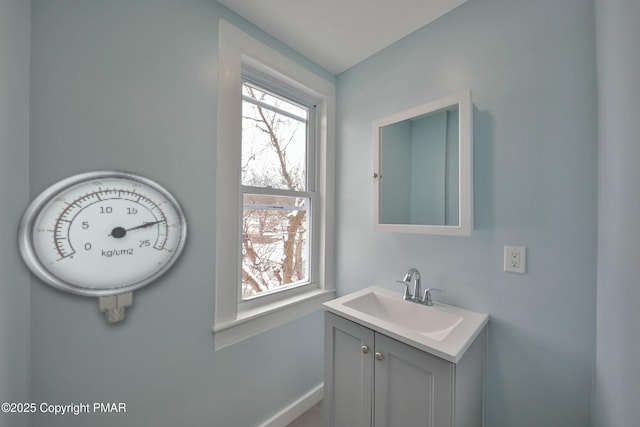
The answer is 20 kg/cm²
